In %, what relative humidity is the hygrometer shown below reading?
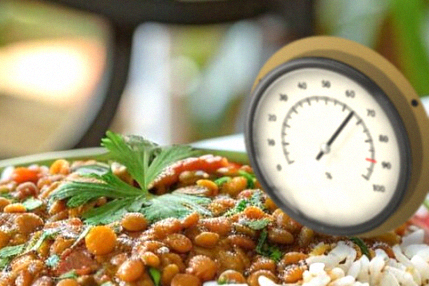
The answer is 65 %
